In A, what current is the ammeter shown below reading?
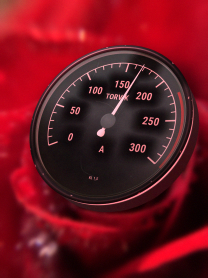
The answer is 170 A
